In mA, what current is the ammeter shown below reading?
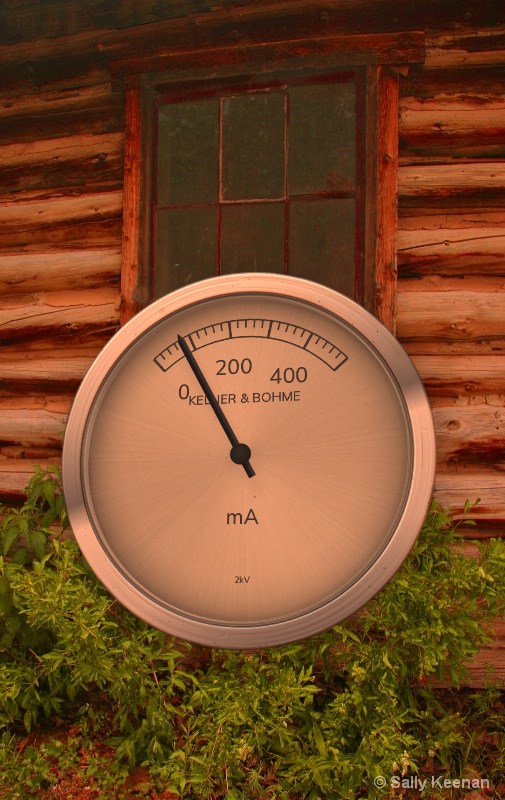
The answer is 80 mA
